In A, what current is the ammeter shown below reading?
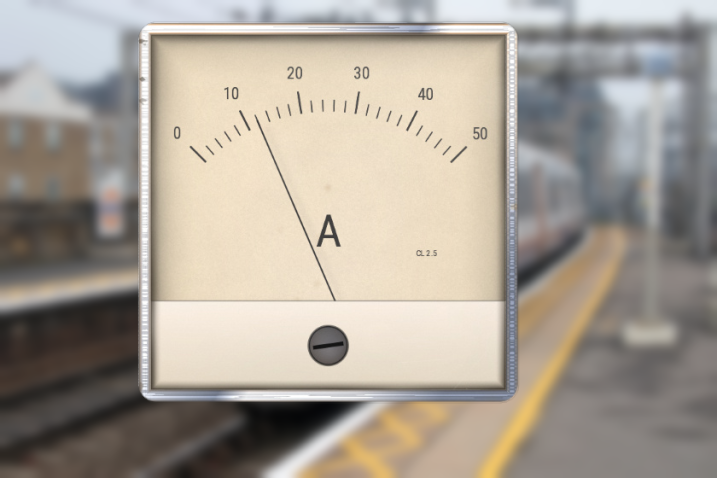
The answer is 12 A
